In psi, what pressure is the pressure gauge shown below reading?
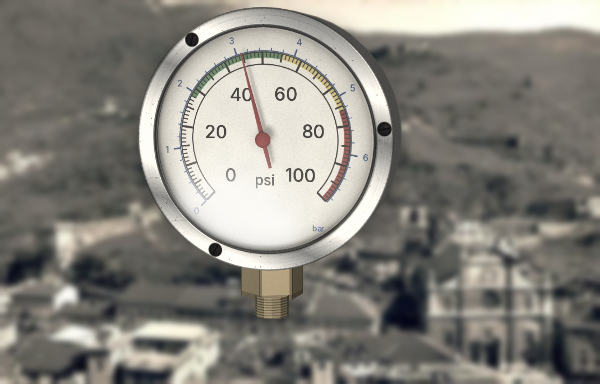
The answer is 45 psi
